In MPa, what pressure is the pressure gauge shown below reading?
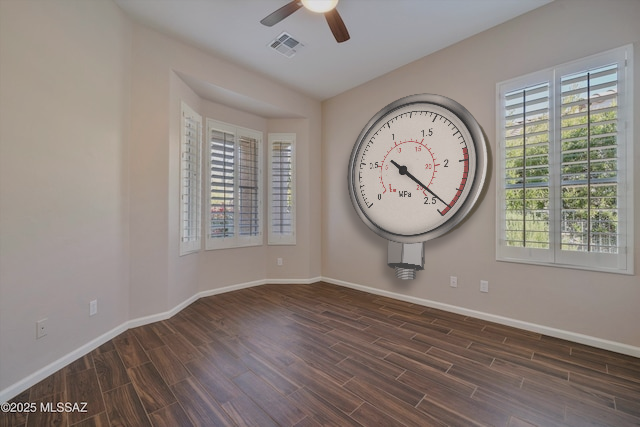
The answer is 2.4 MPa
